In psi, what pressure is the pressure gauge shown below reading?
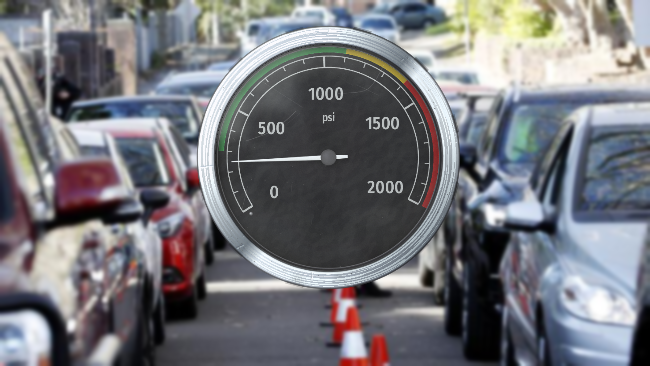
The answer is 250 psi
